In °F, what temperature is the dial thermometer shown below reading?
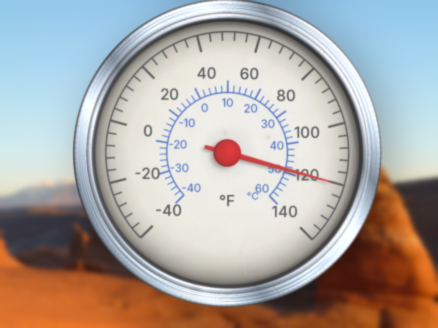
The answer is 120 °F
